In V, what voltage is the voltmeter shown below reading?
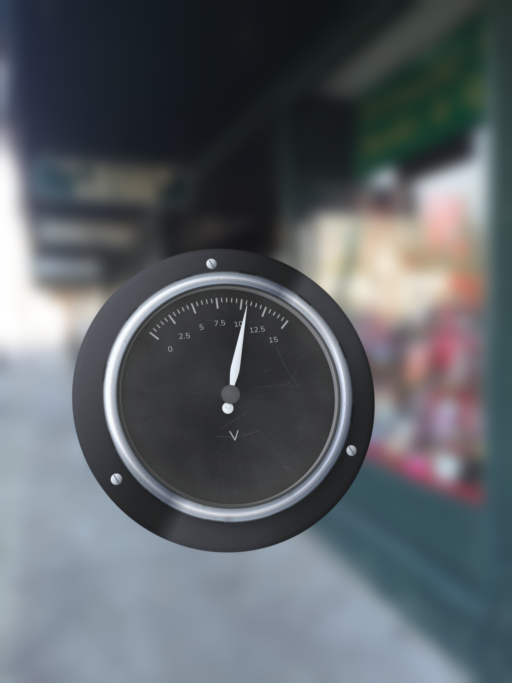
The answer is 10.5 V
